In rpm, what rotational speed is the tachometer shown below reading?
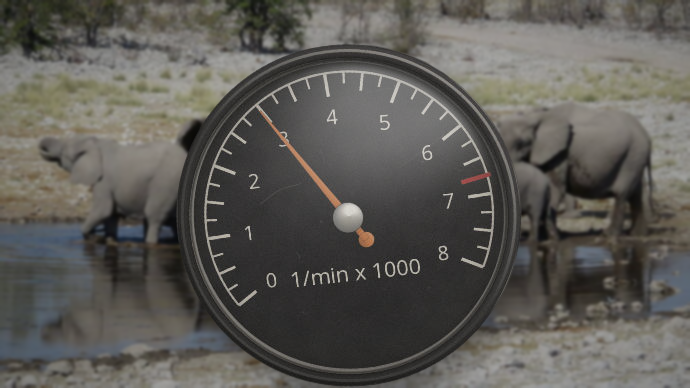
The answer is 3000 rpm
